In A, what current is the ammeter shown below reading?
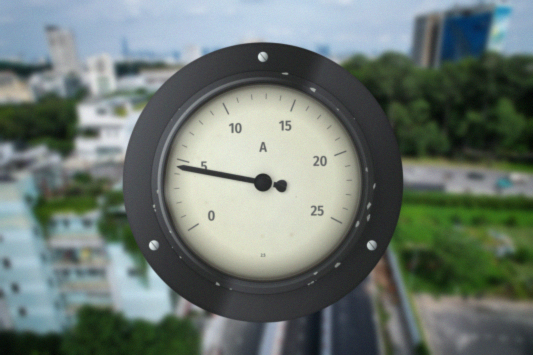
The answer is 4.5 A
